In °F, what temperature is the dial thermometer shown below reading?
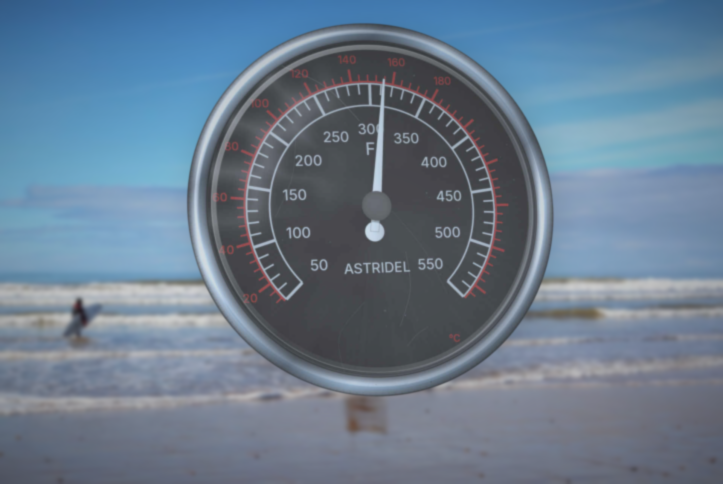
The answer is 310 °F
